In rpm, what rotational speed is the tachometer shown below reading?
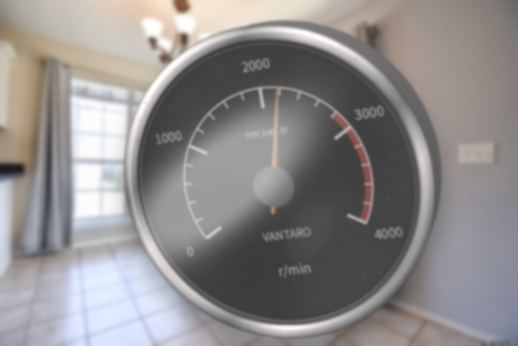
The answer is 2200 rpm
